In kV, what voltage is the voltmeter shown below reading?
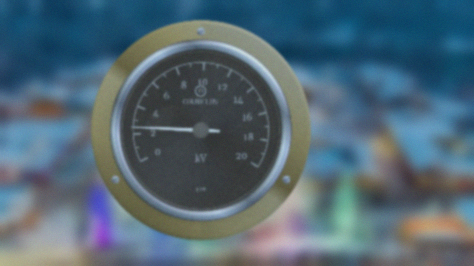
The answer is 2.5 kV
